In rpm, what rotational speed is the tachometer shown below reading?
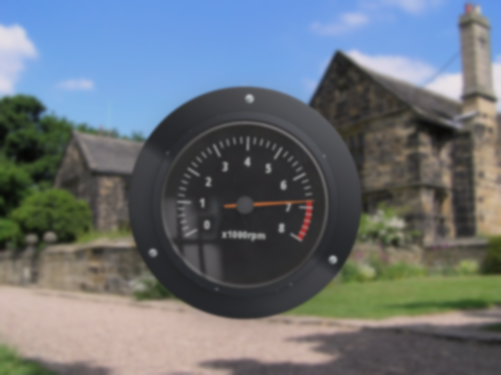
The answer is 6800 rpm
